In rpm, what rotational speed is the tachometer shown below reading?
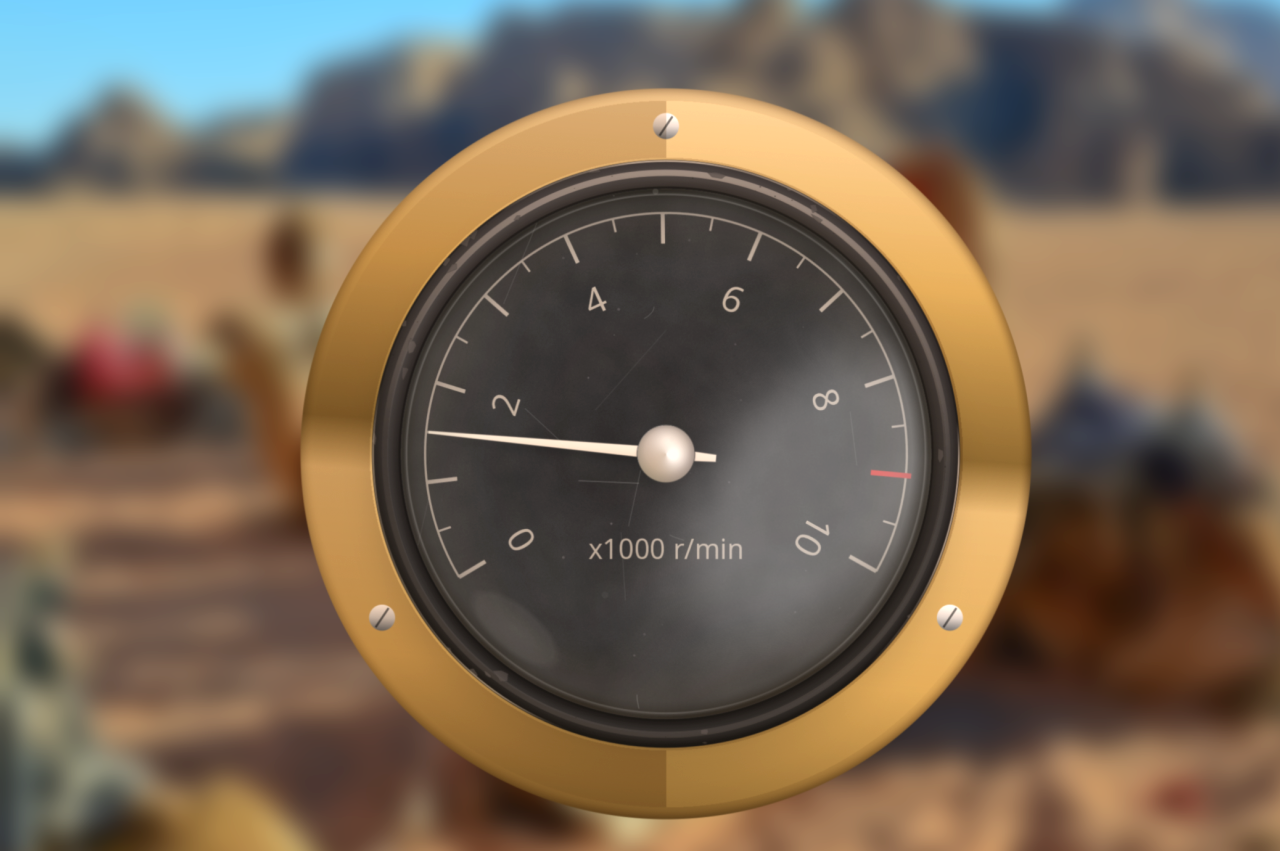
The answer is 1500 rpm
